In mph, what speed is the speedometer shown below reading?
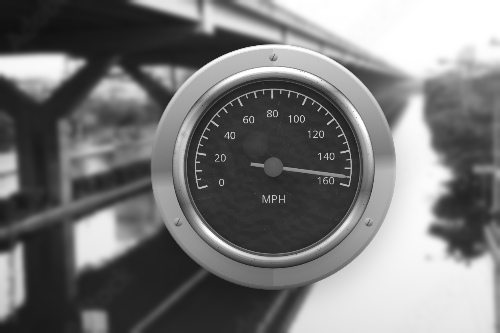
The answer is 155 mph
